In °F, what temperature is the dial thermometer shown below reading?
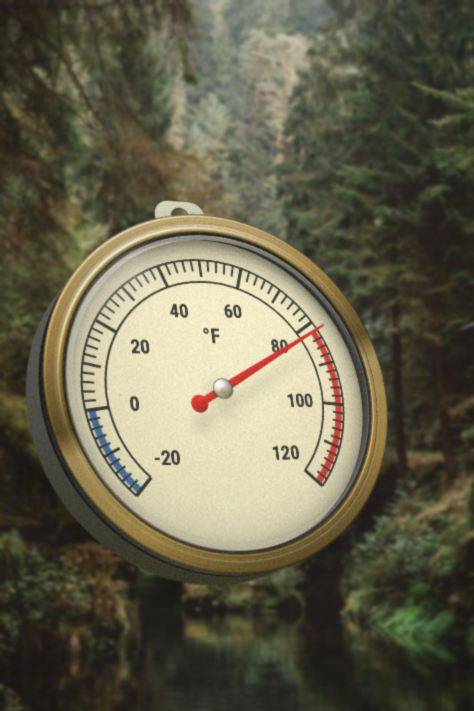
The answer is 82 °F
